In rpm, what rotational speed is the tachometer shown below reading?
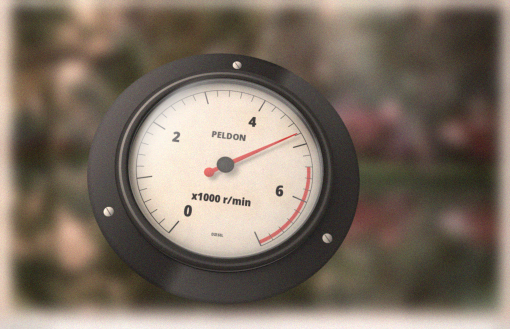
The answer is 4800 rpm
